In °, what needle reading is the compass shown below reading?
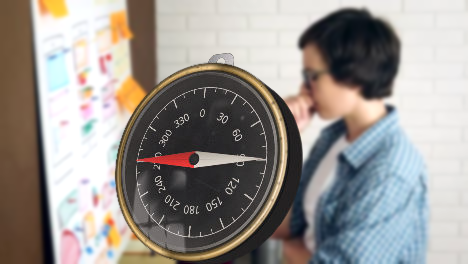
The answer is 270 °
